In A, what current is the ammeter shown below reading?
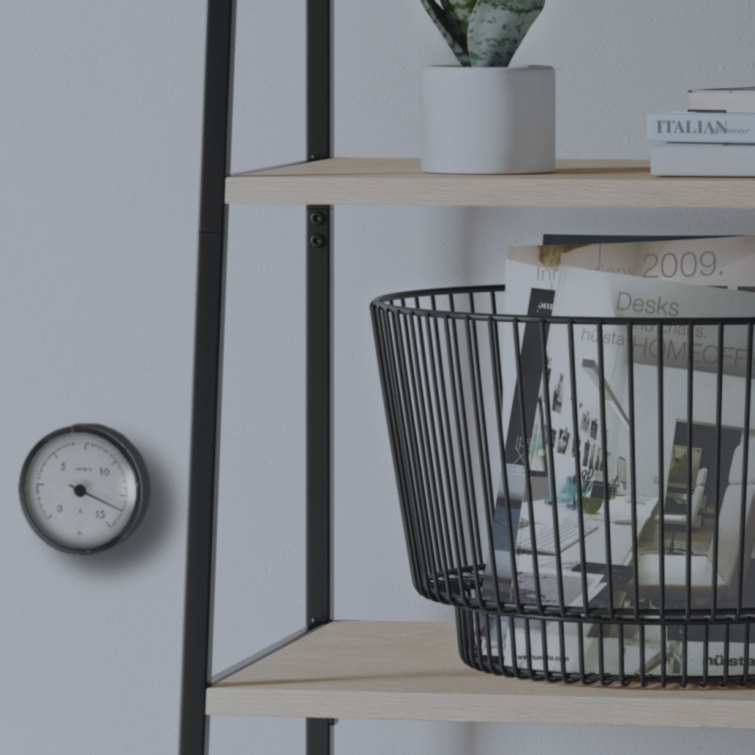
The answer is 13.5 A
